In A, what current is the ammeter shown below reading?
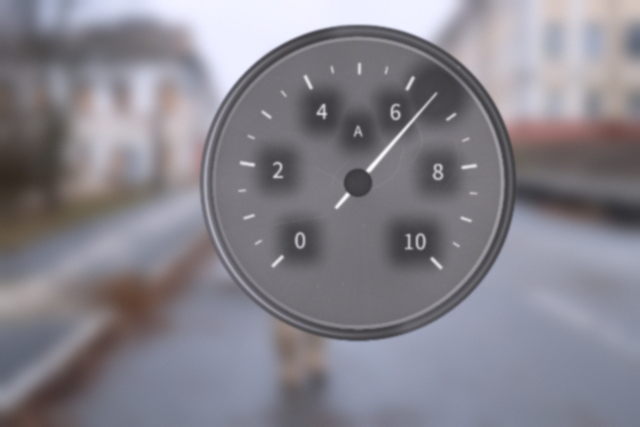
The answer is 6.5 A
